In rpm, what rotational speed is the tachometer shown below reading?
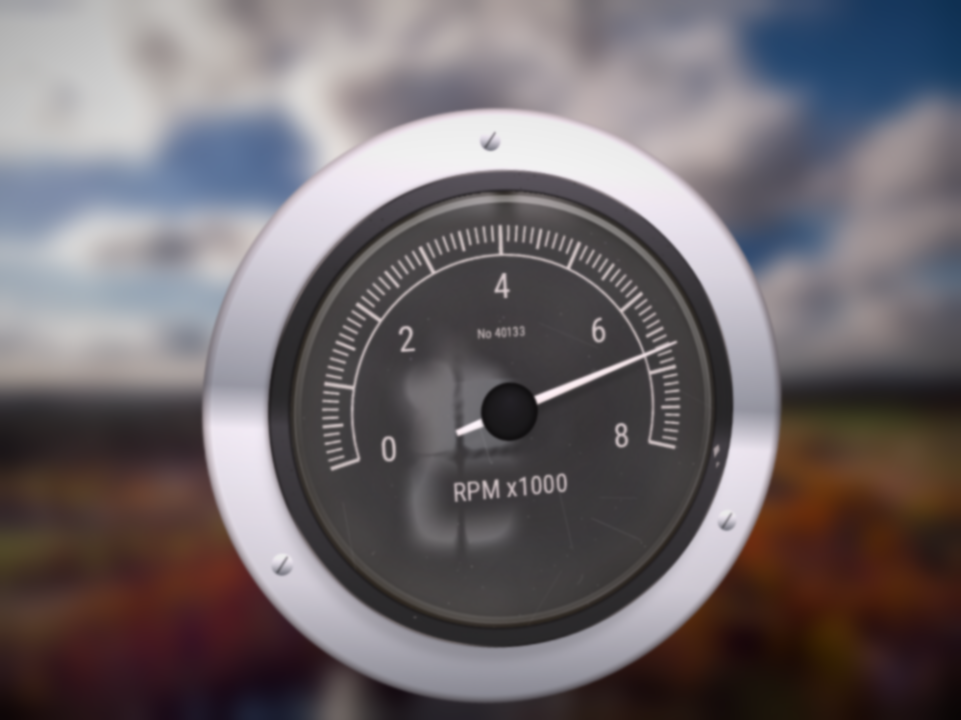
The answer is 6700 rpm
